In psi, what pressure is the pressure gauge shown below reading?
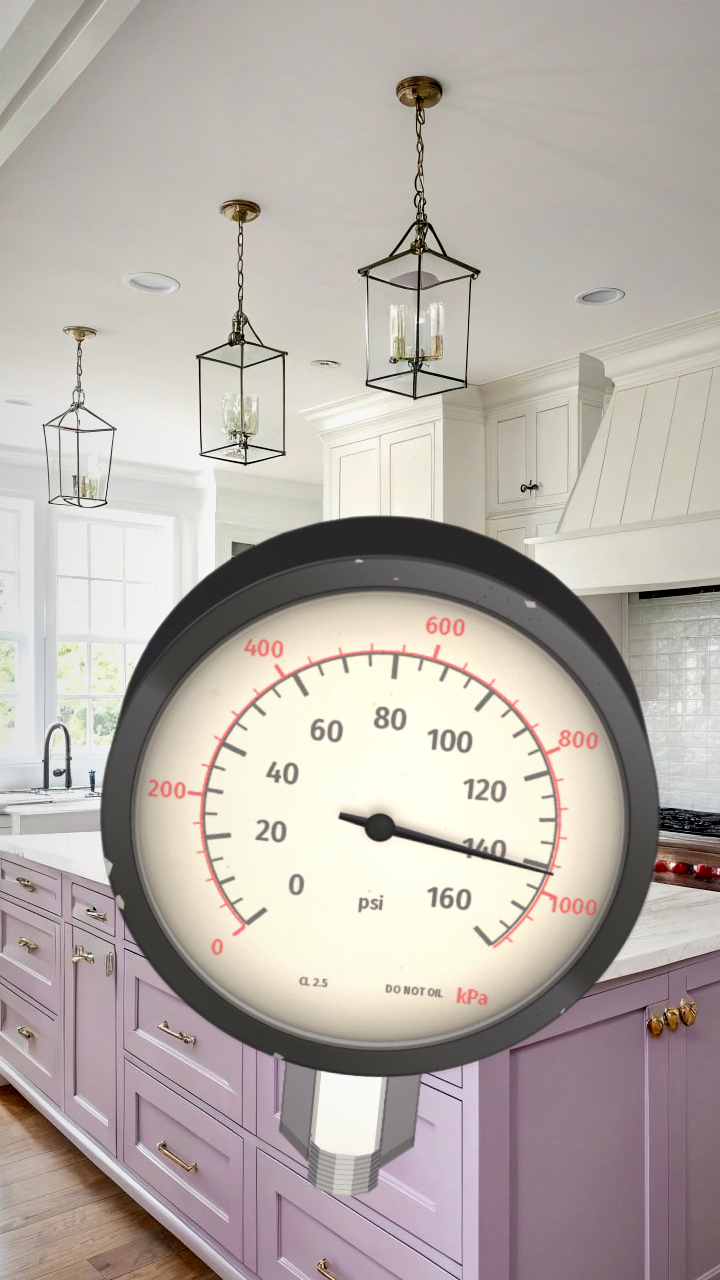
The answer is 140 psi
